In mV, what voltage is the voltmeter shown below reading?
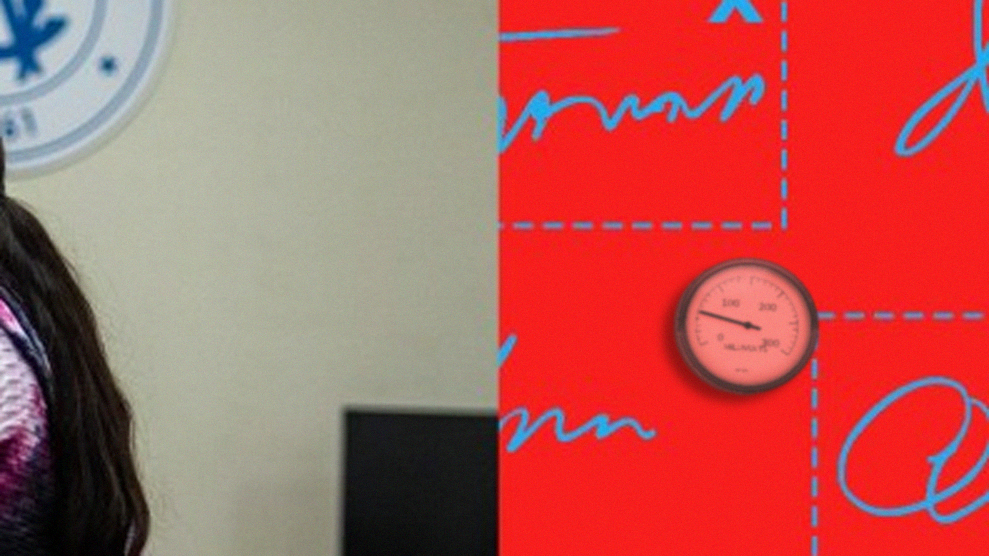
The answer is 50 mV
